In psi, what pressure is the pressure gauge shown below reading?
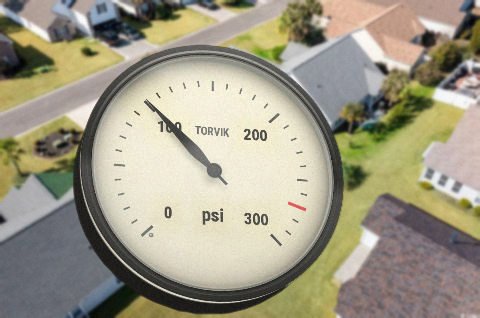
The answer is 100 psi
